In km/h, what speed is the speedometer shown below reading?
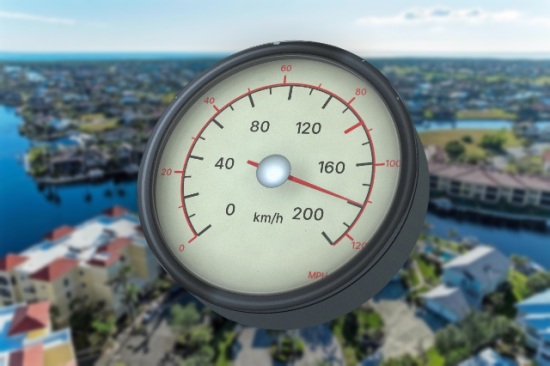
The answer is 180 km/h
